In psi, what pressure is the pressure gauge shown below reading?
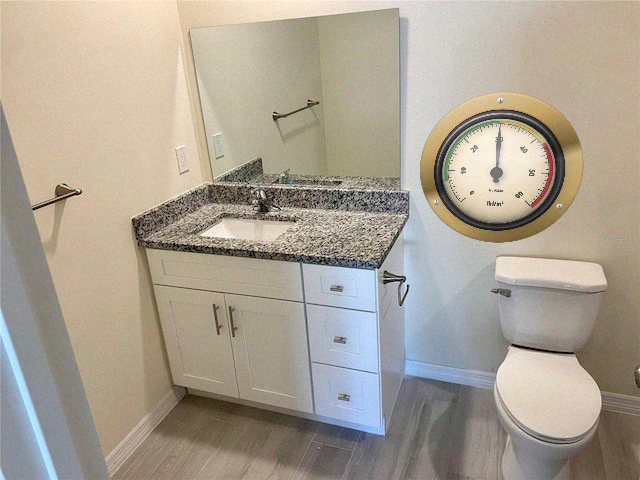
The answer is 30 psi
